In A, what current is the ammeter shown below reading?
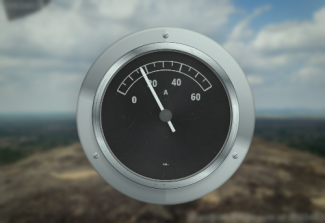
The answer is 17.5 A
